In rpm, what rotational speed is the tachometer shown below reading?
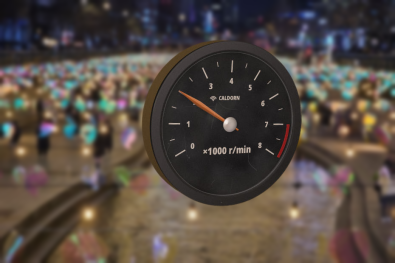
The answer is 2000 rpm
